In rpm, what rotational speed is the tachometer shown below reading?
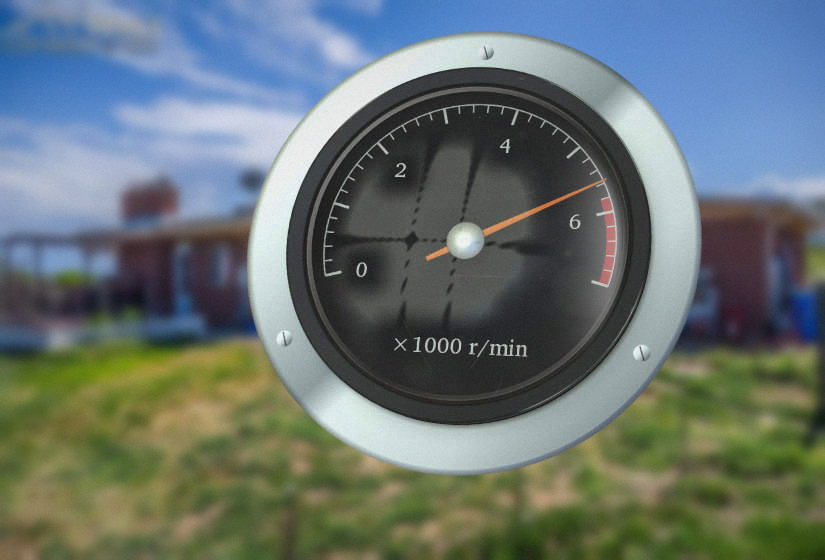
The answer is 5600 rpm
